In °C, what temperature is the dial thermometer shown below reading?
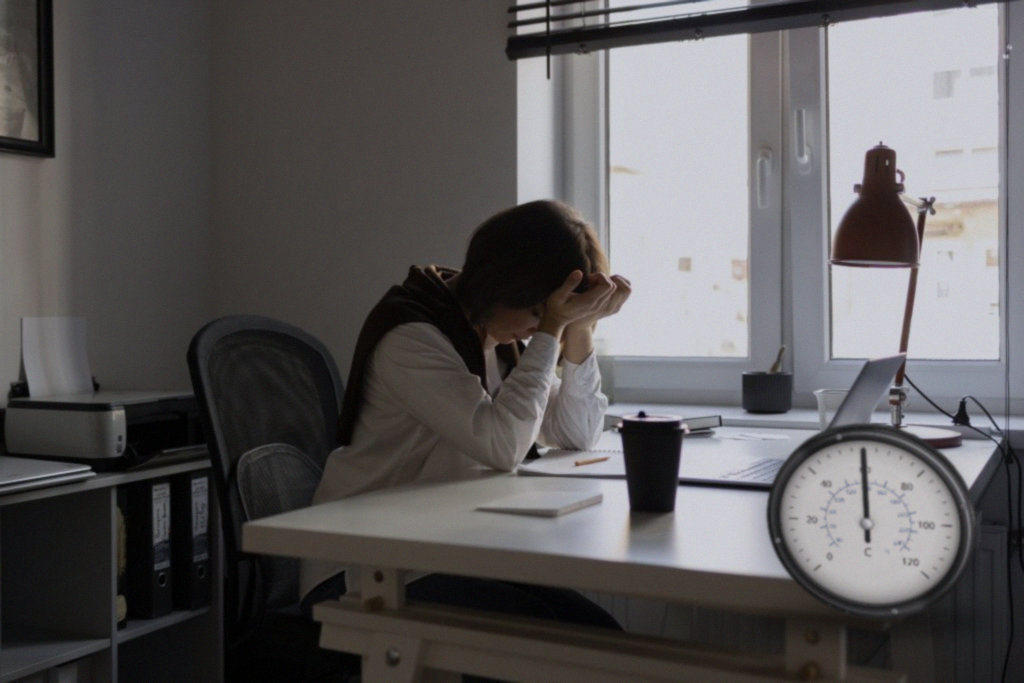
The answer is 60 °C
